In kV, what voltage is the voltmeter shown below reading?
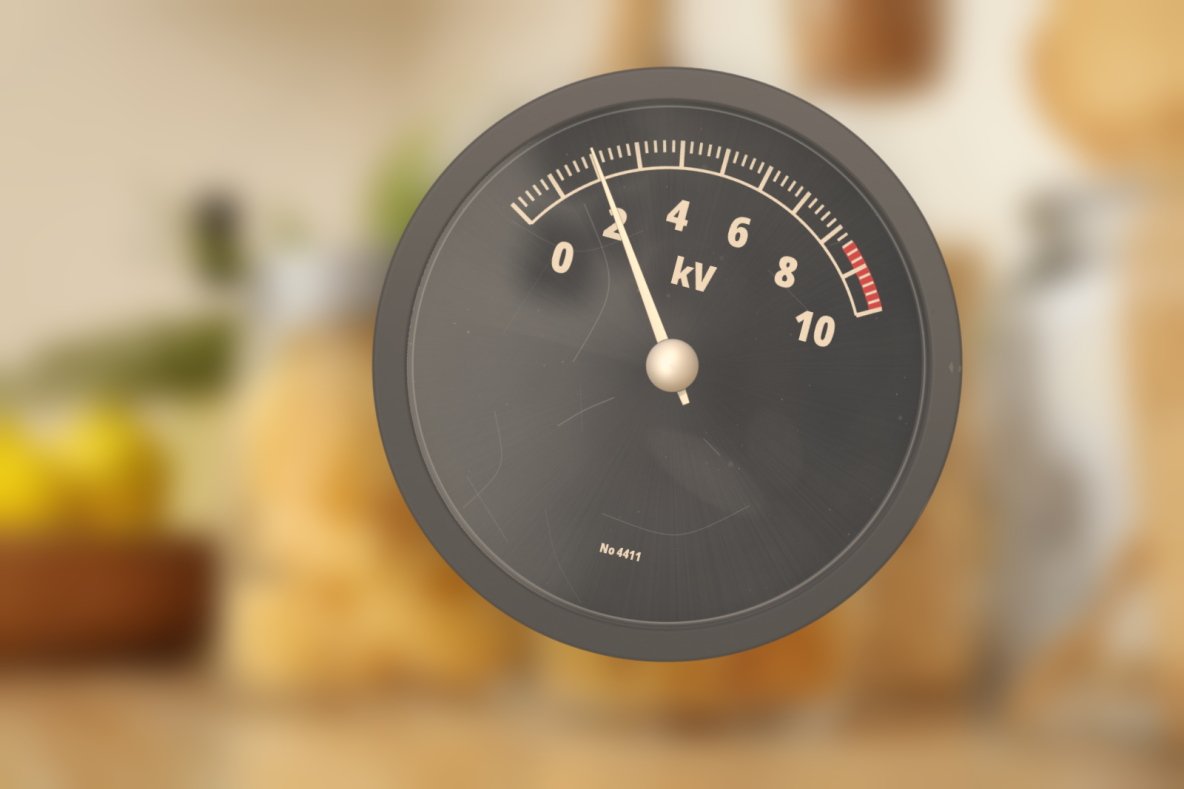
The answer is 2 kV
